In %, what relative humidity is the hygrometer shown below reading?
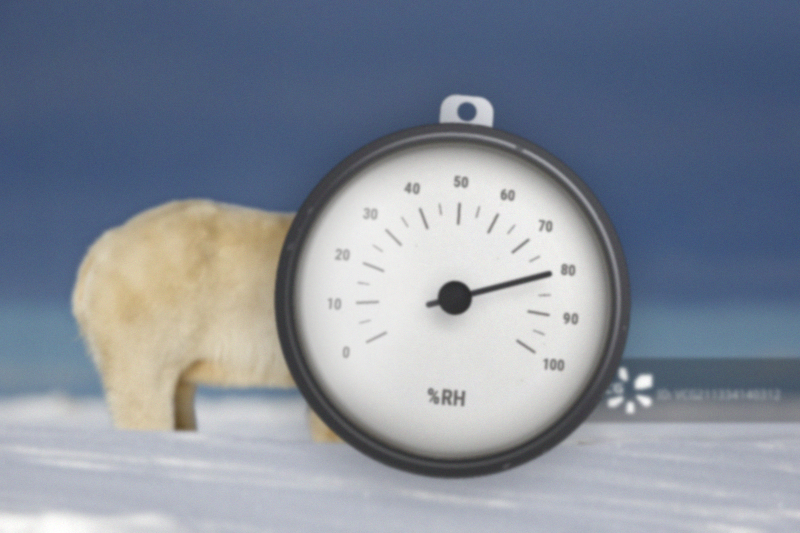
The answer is 80 %
